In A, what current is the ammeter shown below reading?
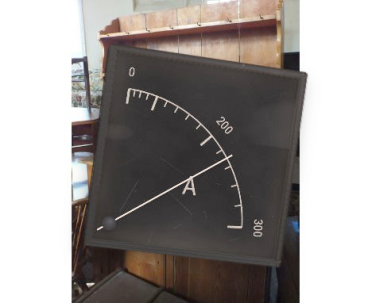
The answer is 230 A
